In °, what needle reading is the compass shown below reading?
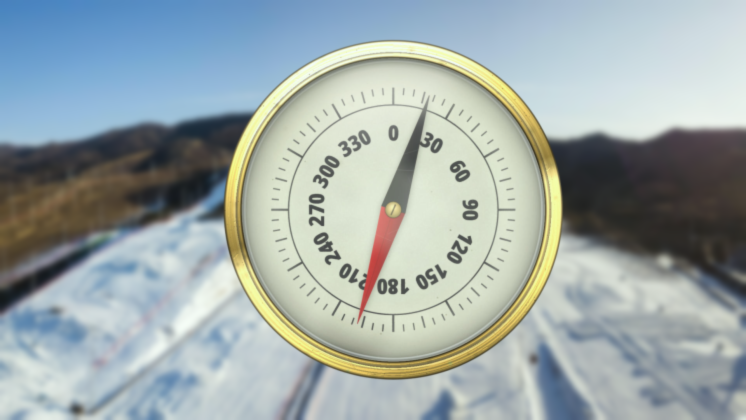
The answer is 197.5 °
